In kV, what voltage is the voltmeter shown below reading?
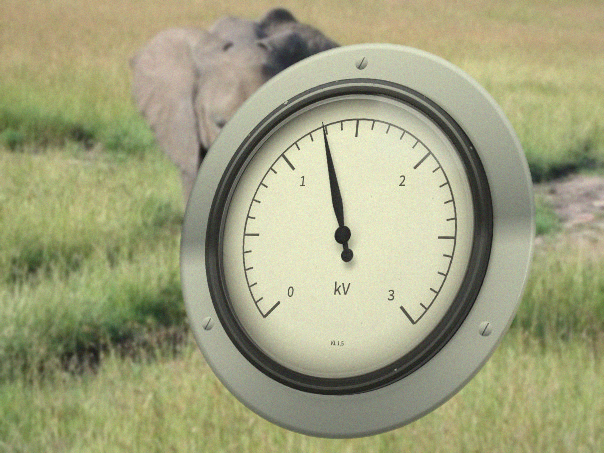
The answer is 1.3 kV
